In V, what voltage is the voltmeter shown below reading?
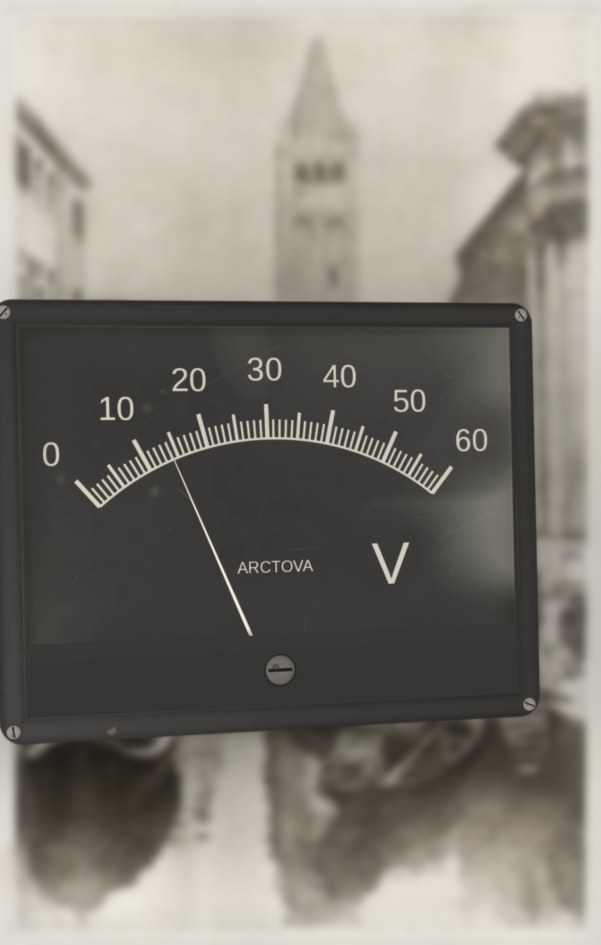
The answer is 14 V
